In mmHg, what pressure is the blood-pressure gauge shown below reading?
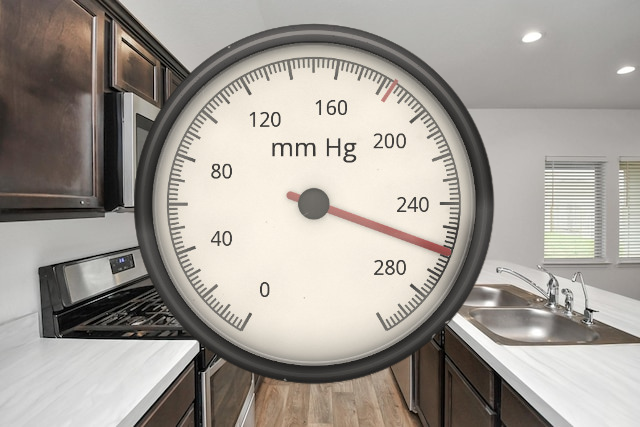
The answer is 260 mmHg
